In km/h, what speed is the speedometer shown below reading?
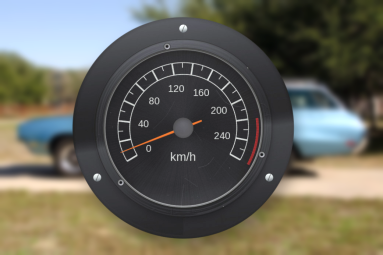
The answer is 10 km/h
